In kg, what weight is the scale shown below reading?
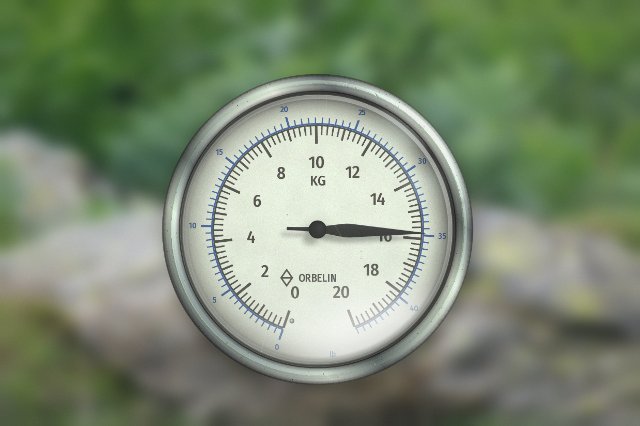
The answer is 15.8 kg
